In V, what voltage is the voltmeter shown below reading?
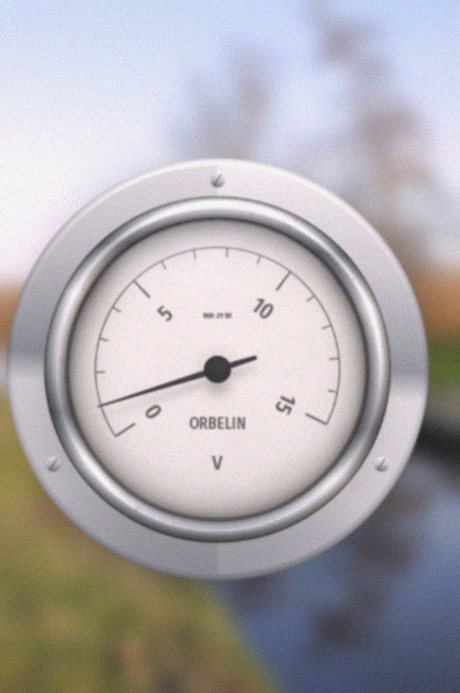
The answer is 1 V
